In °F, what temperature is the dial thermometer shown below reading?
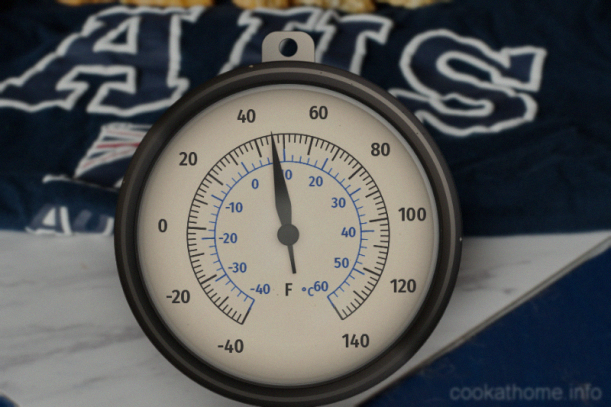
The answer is 46 °F
